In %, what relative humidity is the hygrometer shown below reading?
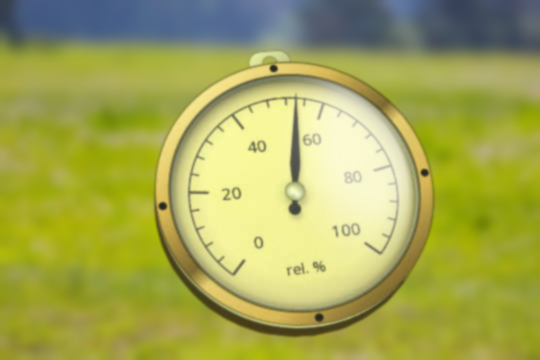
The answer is 54 %
